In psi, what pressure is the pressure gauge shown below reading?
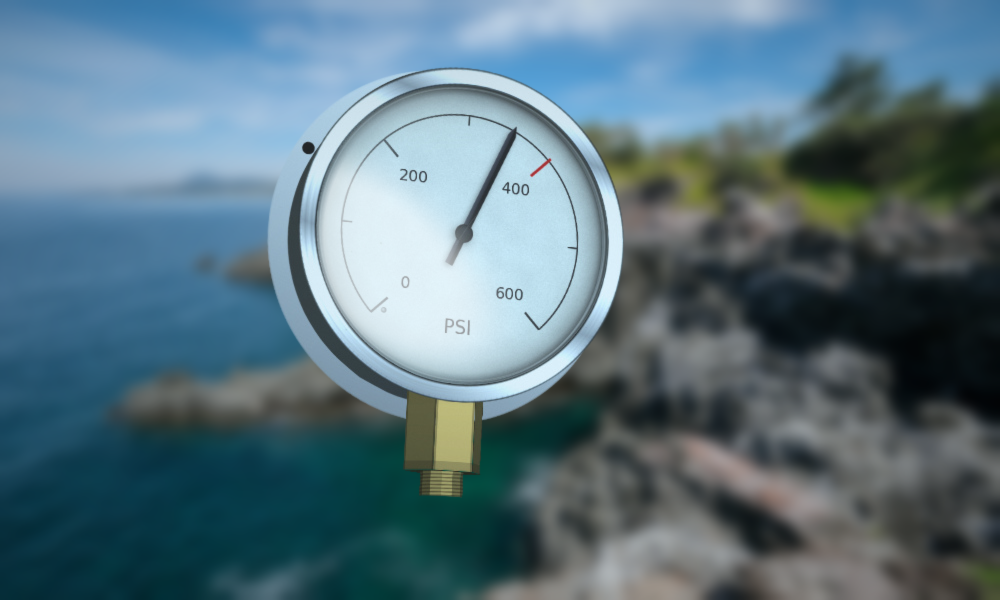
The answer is 350 psi
